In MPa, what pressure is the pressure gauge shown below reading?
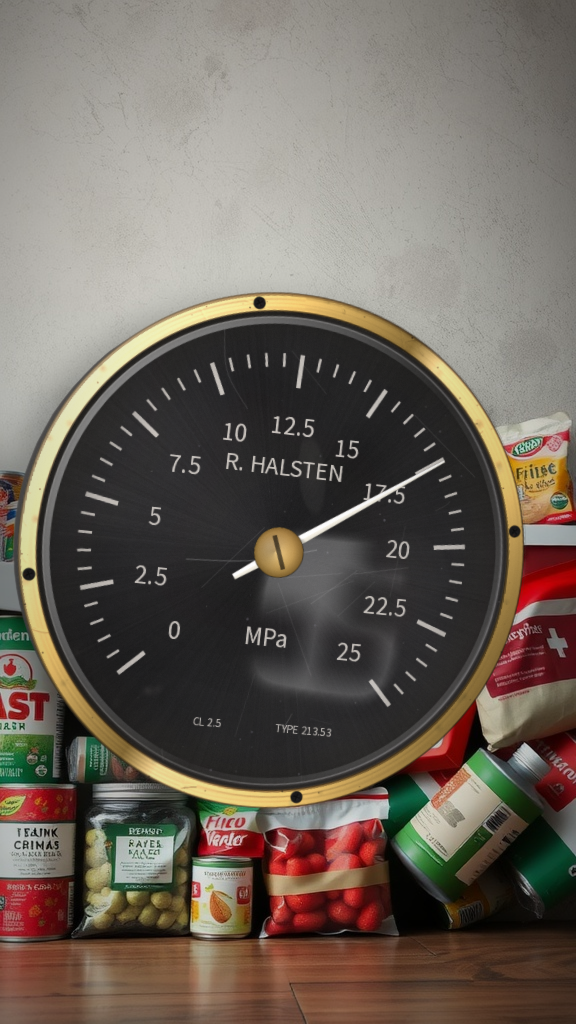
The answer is 17.5 MPa
